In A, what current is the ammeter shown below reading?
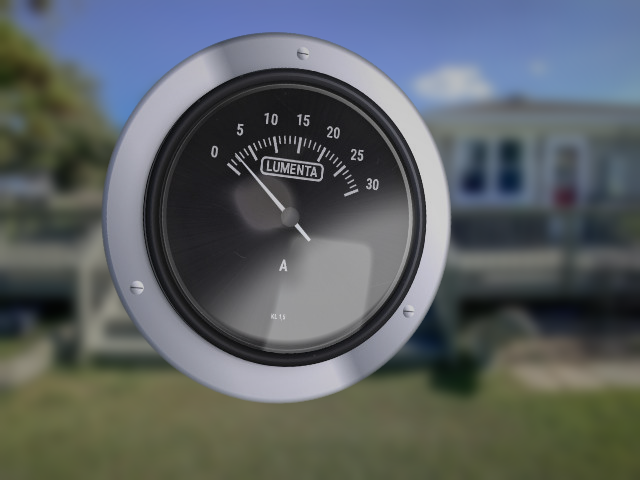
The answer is 2 A
